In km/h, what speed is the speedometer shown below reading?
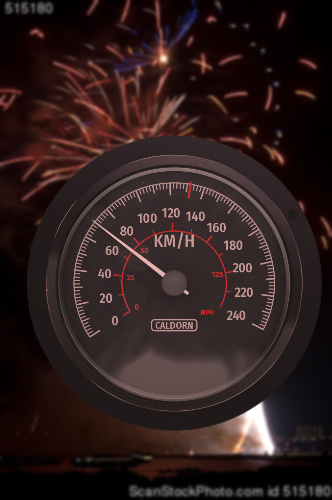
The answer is 70 km/h
